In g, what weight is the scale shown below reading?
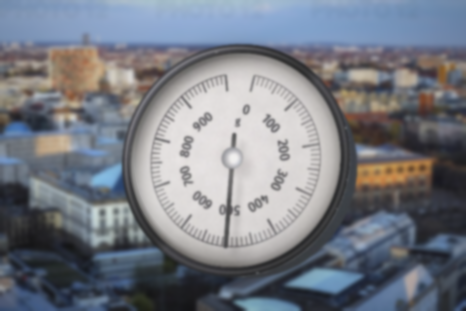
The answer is 500 g
